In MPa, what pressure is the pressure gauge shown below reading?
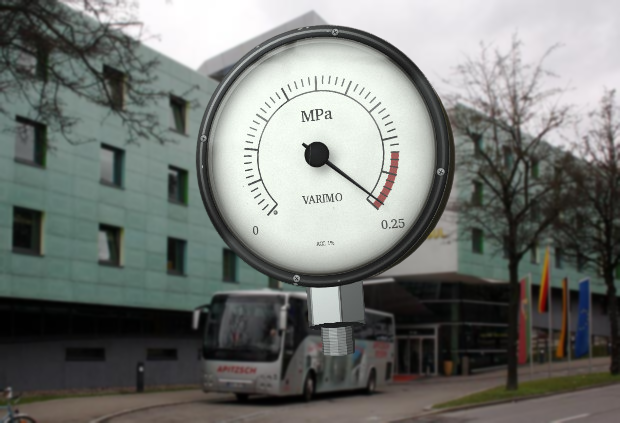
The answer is 0.245 MPa
